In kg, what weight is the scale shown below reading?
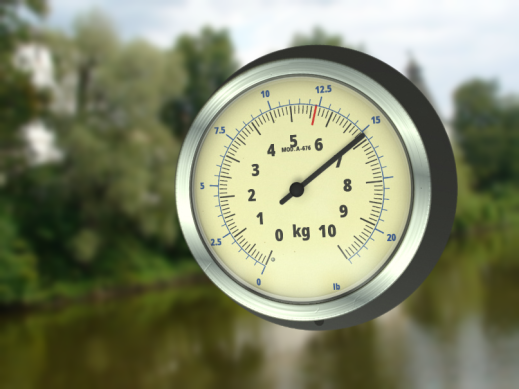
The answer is 6.9 kg
